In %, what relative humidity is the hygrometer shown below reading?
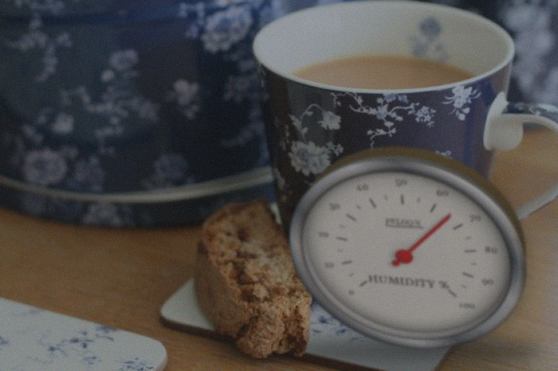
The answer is 65 %
